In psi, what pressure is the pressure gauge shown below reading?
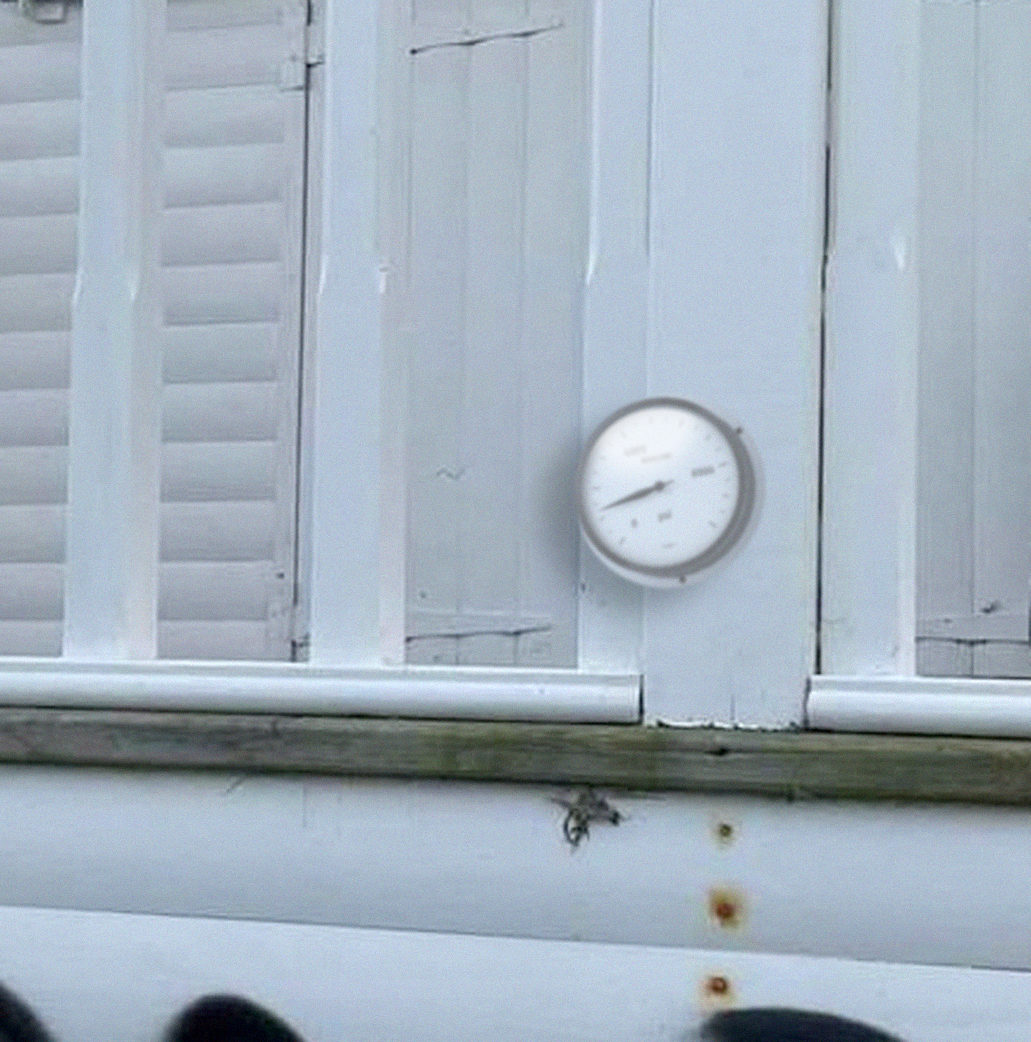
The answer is 1250 psi
